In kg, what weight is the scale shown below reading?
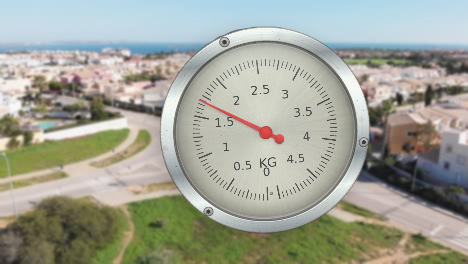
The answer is 1.7 kg
